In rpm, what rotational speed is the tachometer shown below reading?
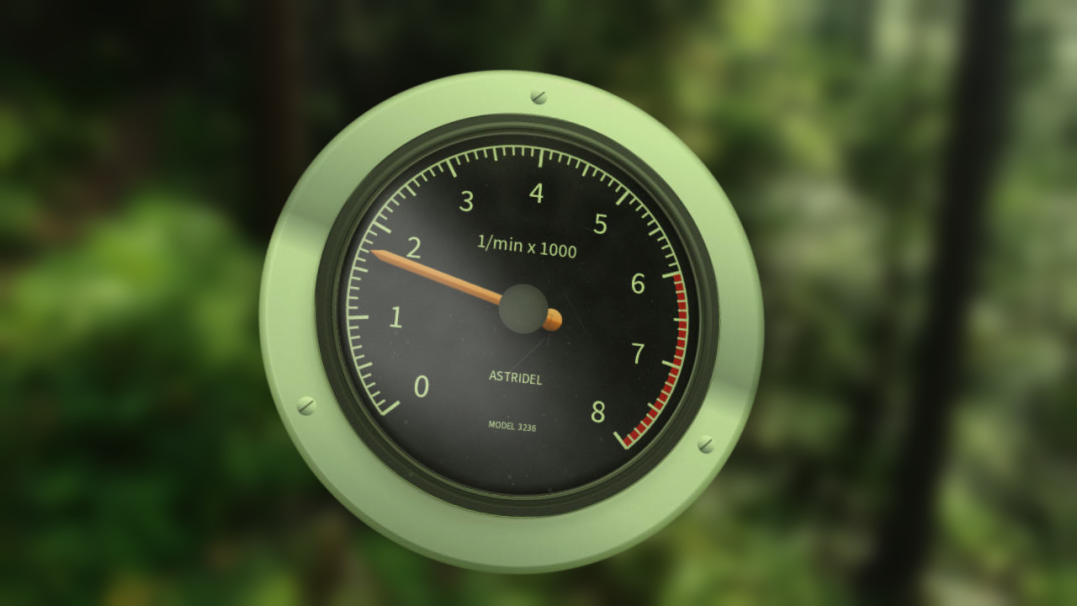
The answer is 1700 rpm
